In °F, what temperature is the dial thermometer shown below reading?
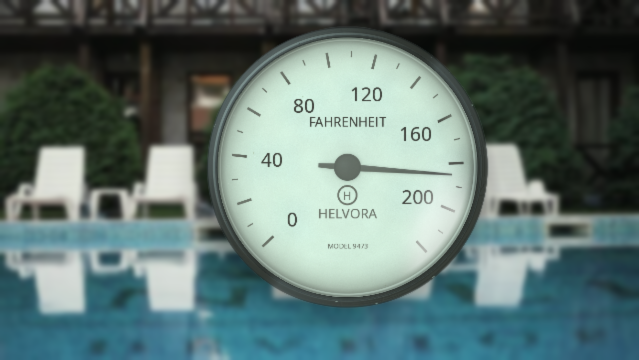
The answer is 185 °F
